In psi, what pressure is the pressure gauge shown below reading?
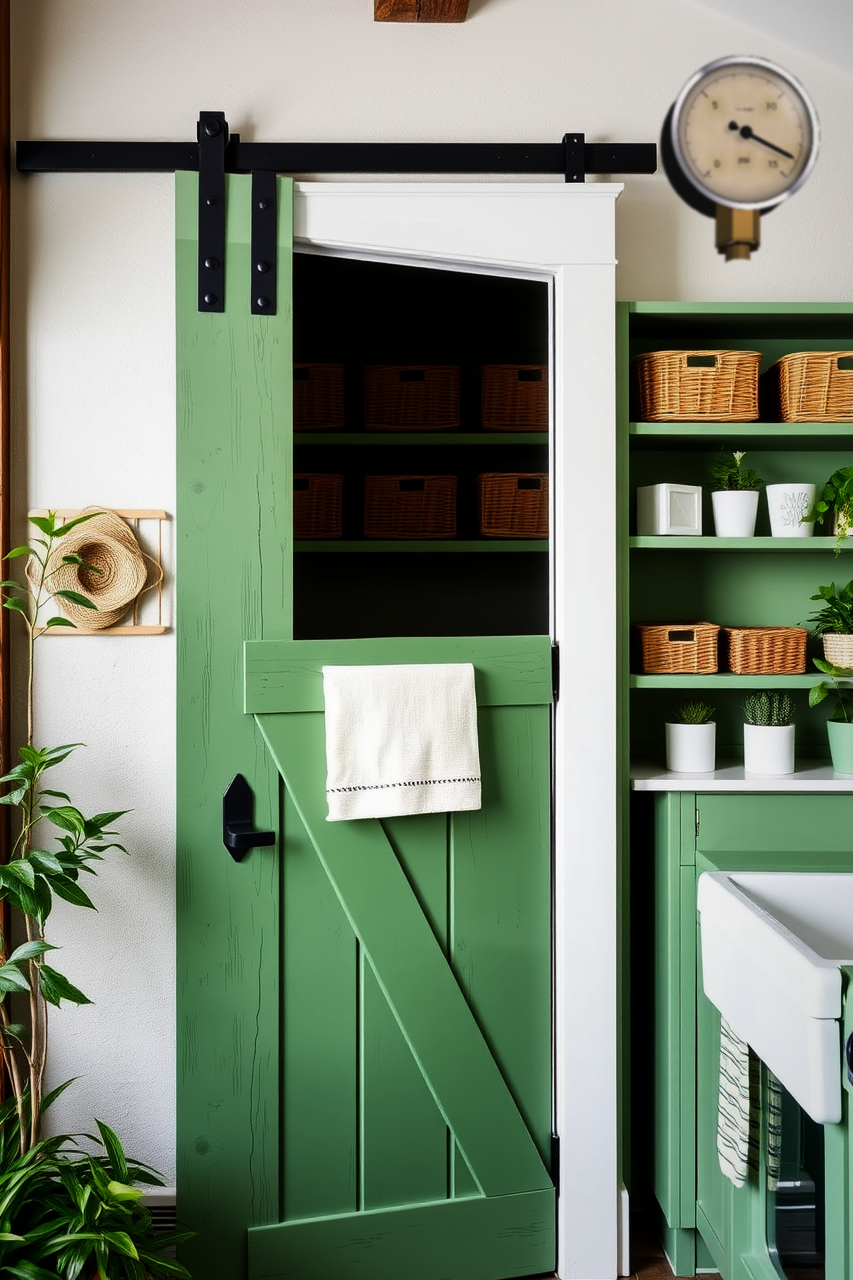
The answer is 14 psi
